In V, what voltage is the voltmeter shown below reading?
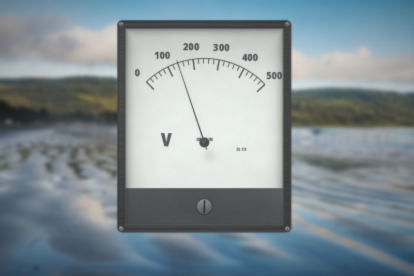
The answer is 140 V
